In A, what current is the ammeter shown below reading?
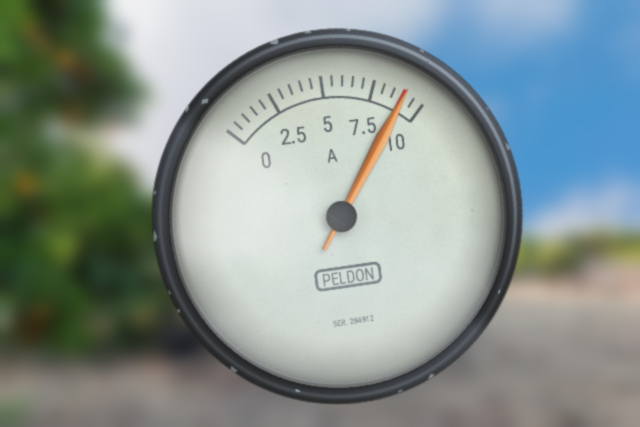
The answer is 9 A
